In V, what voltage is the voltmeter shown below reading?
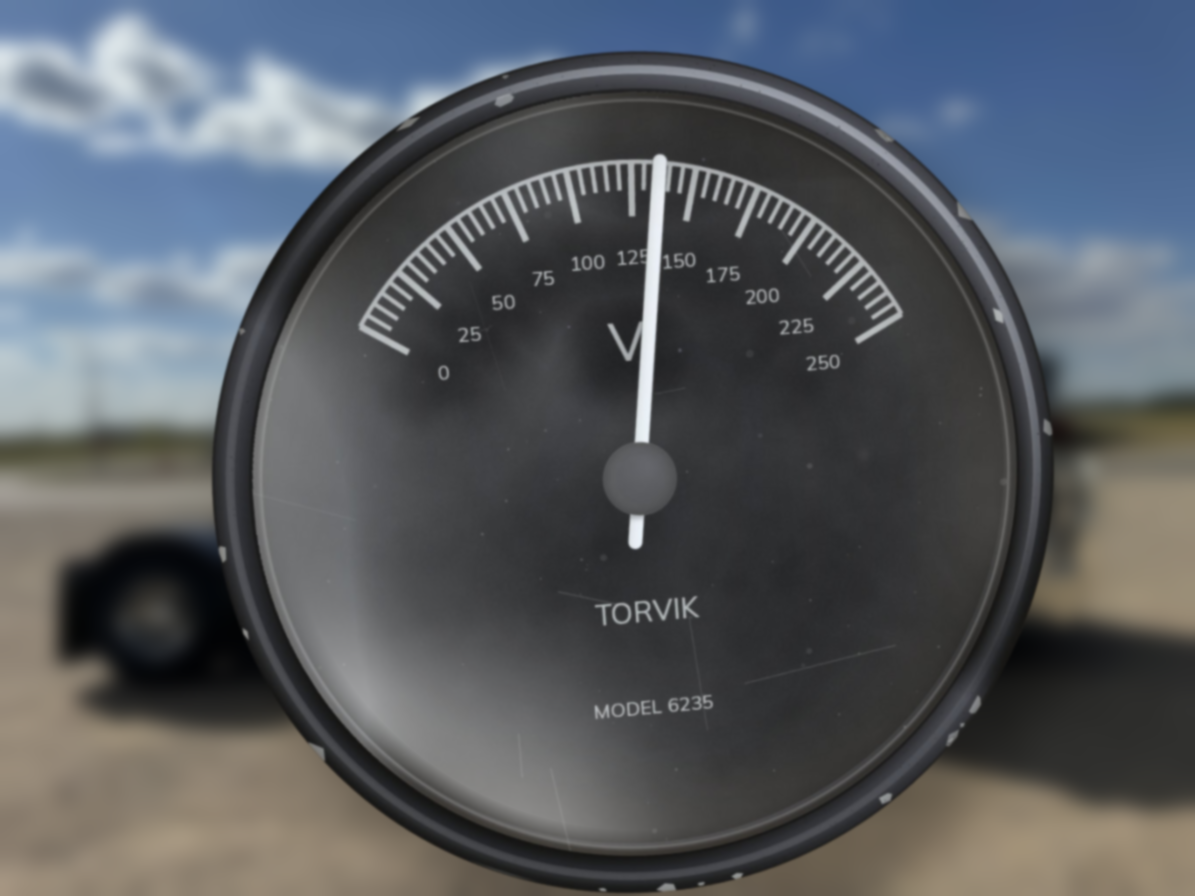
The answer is 135 V
